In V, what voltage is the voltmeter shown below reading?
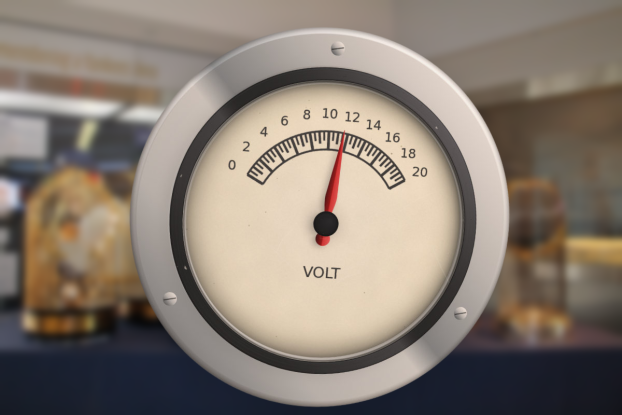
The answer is 11.5 V
